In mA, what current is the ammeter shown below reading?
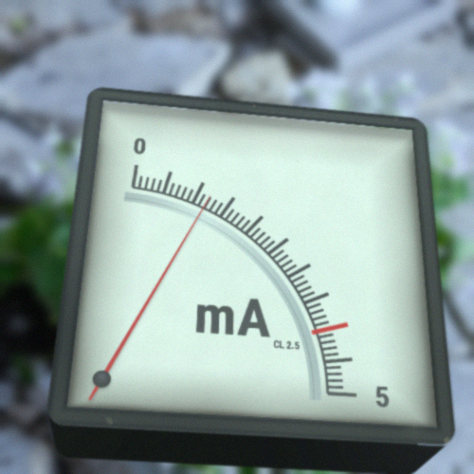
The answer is 1.2 mA
